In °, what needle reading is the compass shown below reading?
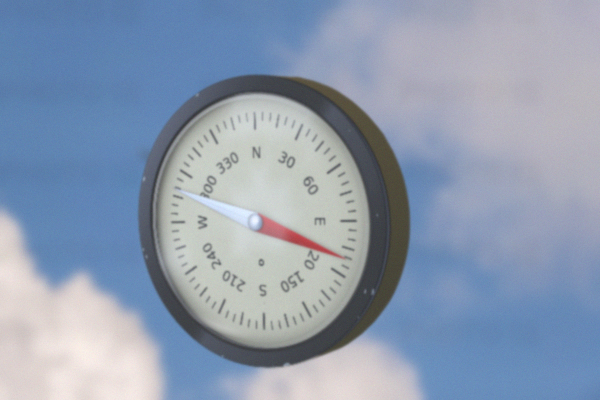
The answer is 110 °
